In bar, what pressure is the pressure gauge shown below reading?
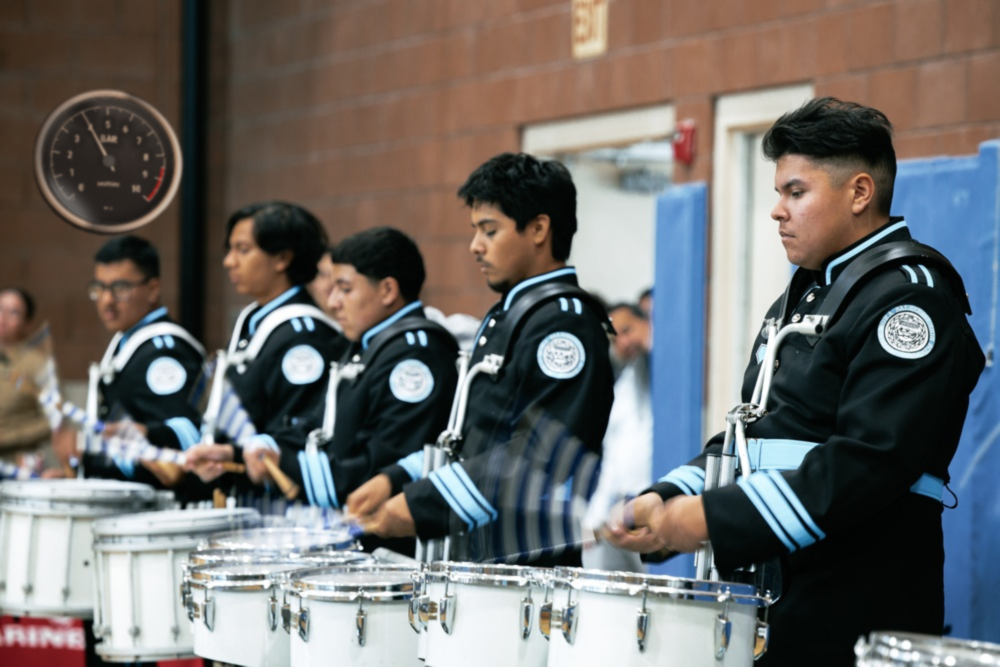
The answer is 4 bar
